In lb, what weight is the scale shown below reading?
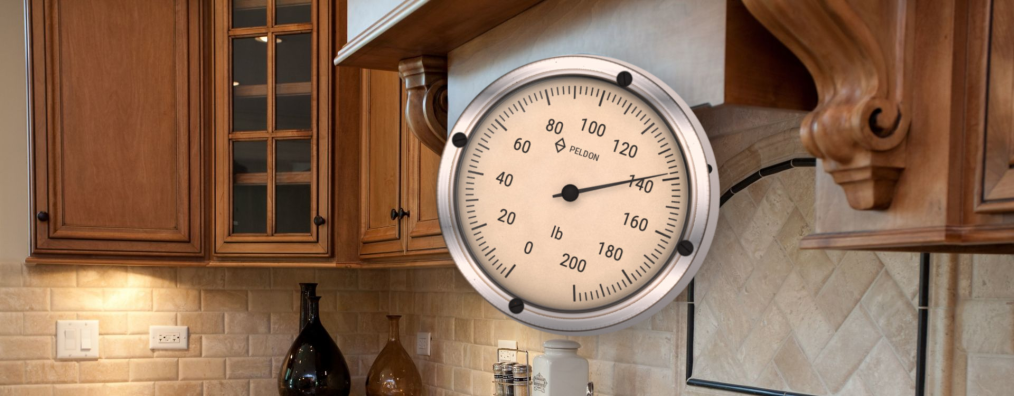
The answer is 138 lb
